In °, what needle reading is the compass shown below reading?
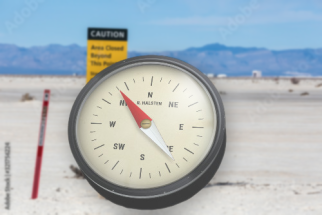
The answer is 320 °
